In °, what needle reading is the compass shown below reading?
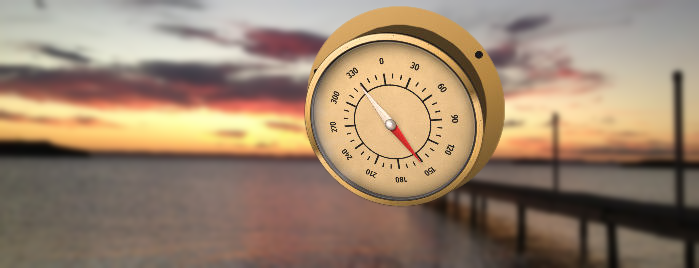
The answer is 150 °
